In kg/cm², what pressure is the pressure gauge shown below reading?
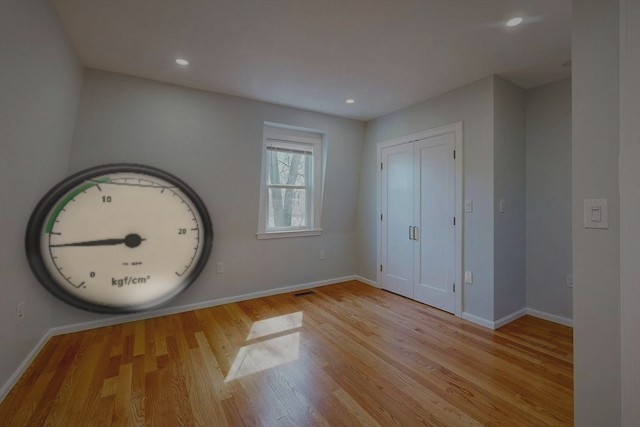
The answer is 4 kg/cm²
